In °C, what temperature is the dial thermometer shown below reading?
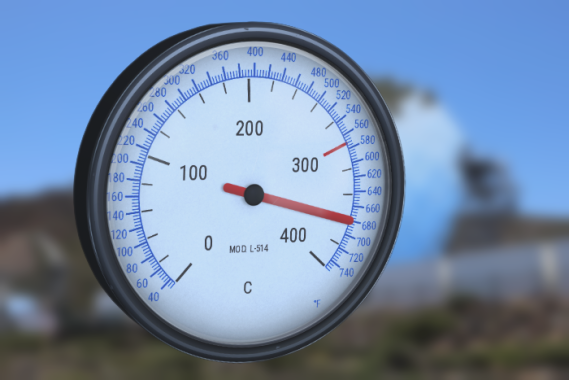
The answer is 360 °C
